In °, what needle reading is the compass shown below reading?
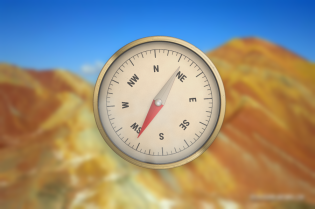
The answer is 215 °
